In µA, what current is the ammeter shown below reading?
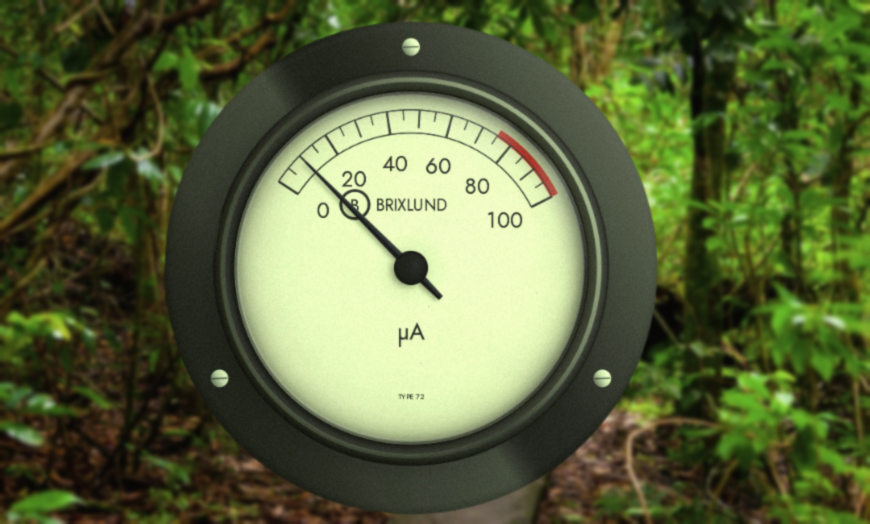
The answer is 10 µA
